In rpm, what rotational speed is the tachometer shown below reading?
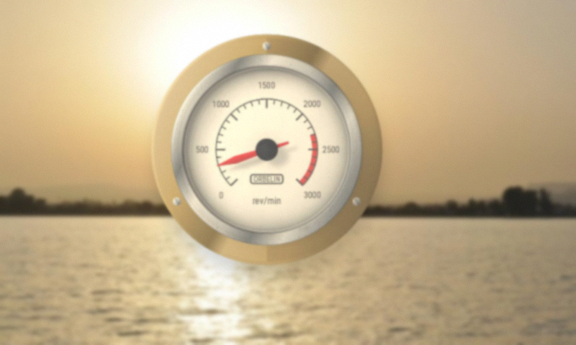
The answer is 300 rpm
